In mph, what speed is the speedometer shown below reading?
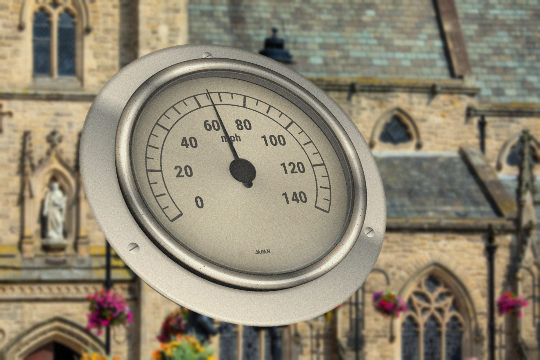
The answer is 65 mph
